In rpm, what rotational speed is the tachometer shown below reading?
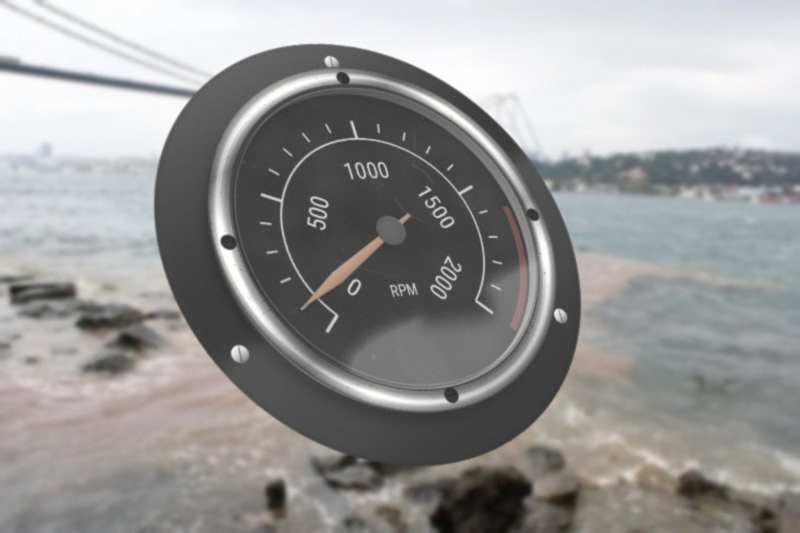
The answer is 100 rpm
